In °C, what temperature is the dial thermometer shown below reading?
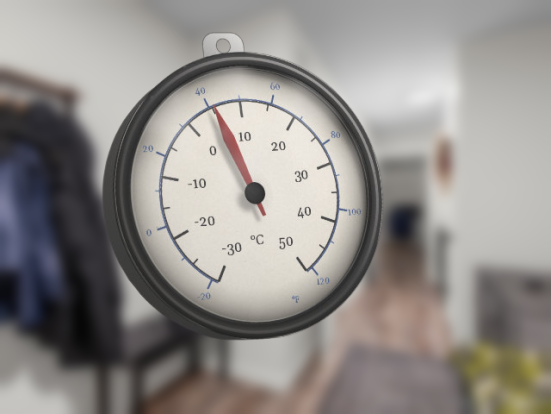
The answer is 5 °C
